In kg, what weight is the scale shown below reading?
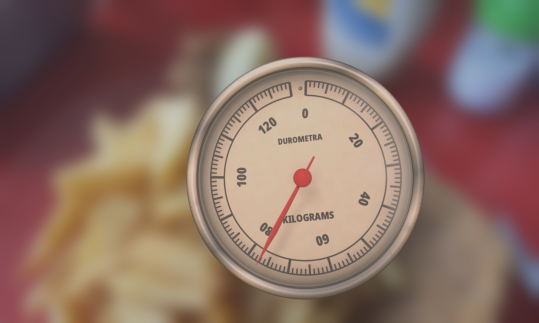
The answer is 77 kg
